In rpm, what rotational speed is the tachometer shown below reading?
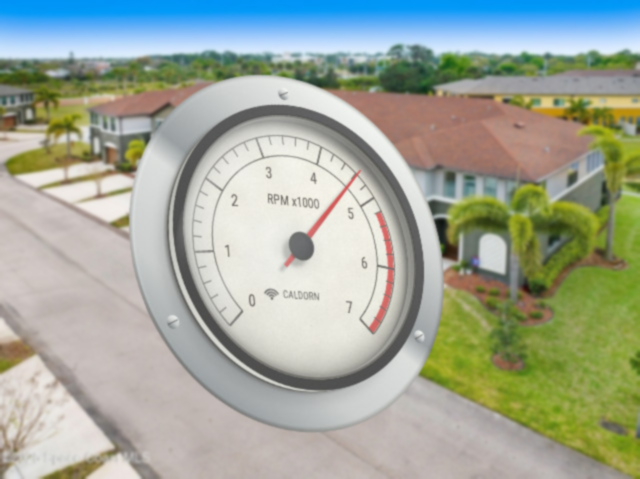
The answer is 4600 rpm
